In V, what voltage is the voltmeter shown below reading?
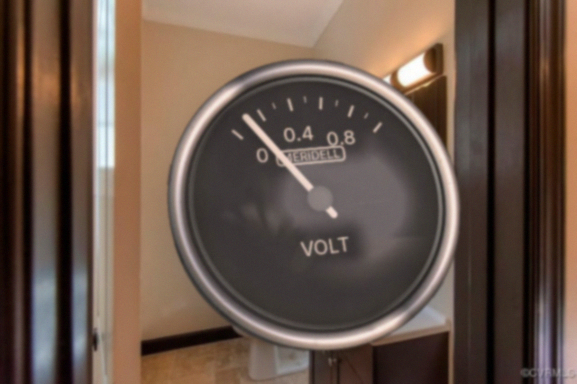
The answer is 0.1 V
